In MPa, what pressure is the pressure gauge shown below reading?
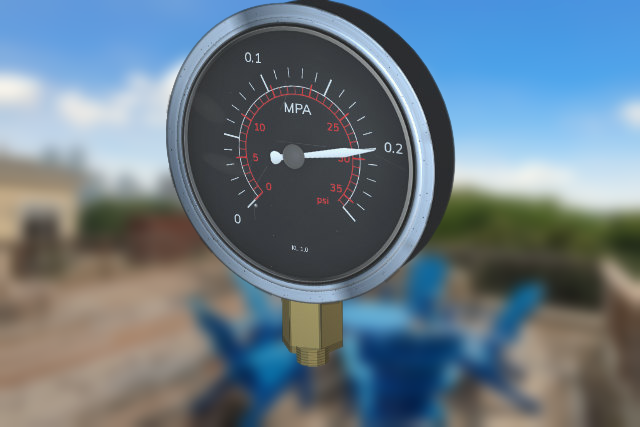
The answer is 0.2 MPa
